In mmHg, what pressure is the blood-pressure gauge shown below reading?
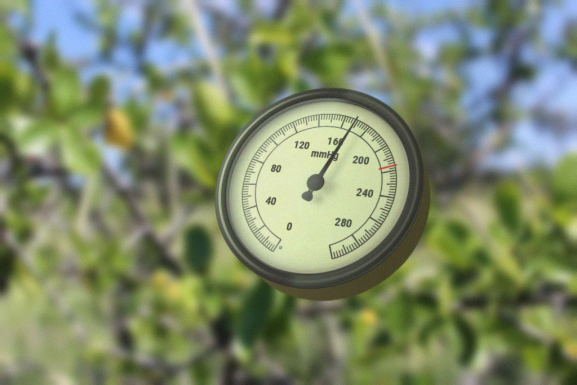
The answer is 170 mmHg
